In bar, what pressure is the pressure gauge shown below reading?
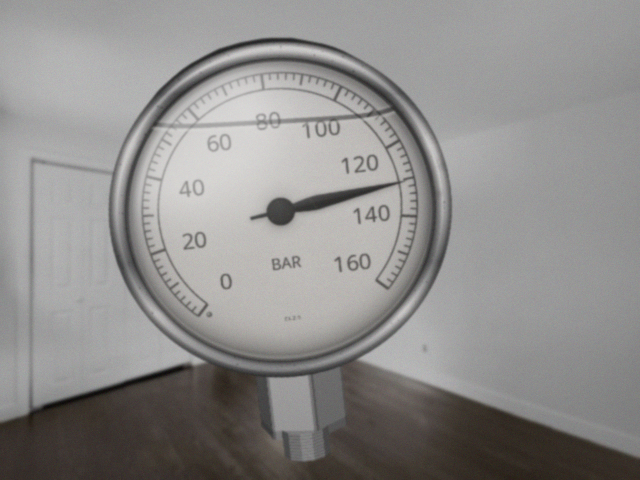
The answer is 130 bar
